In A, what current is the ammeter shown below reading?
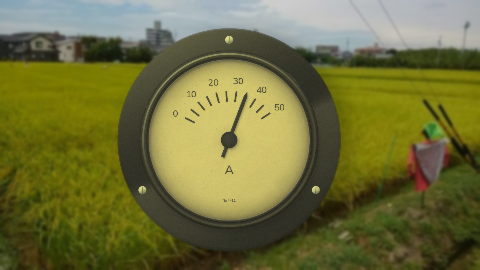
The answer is 35 A
